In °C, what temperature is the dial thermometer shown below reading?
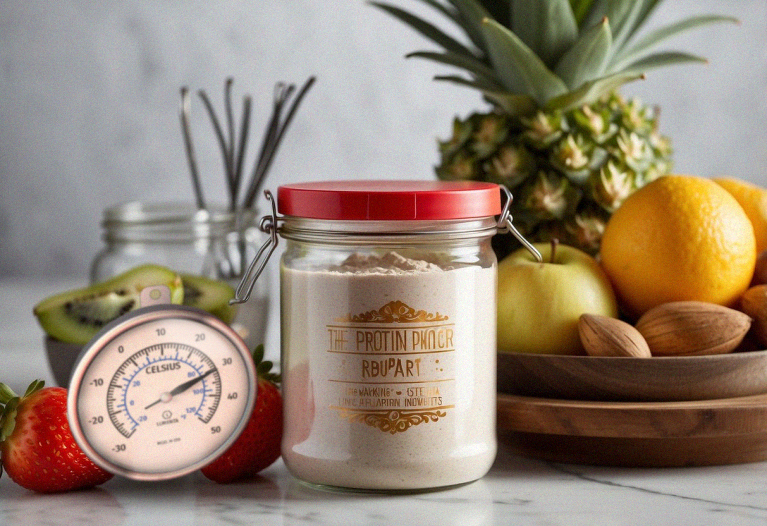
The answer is 30 °C
